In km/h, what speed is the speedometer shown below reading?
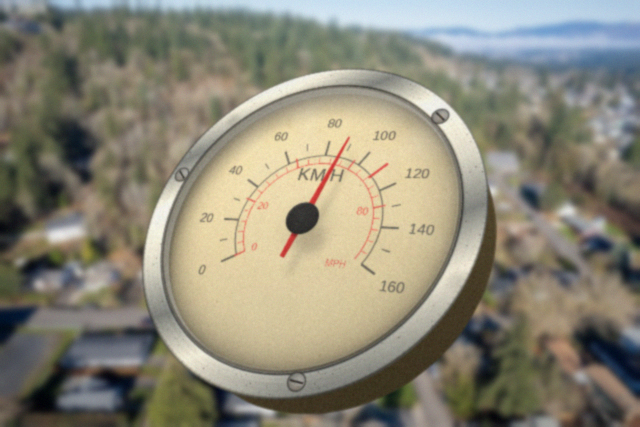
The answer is 90 km/h
